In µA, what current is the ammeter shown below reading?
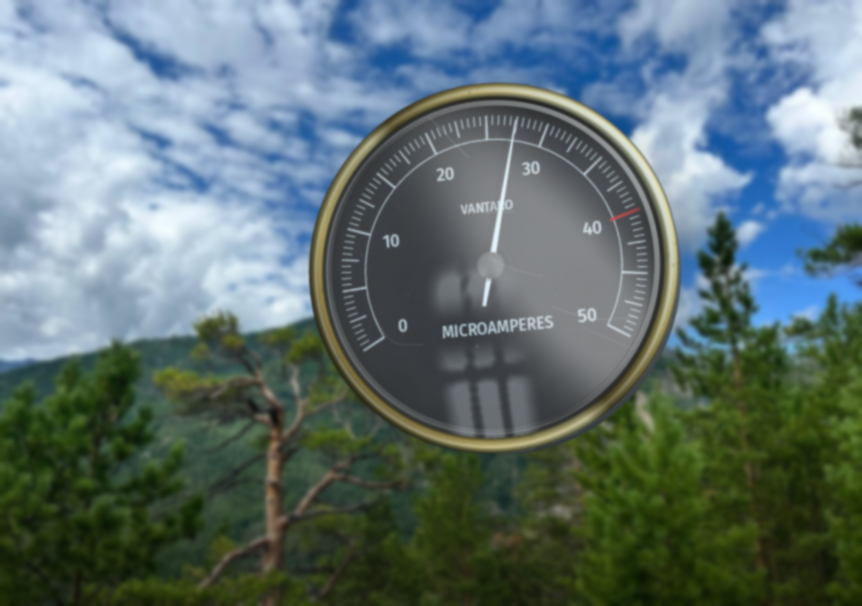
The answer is 27.5 µA
